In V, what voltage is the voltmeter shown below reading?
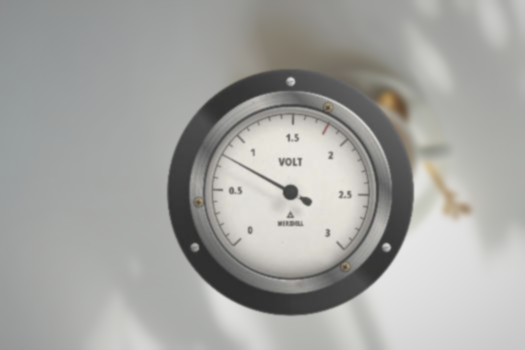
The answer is 0.8 V
